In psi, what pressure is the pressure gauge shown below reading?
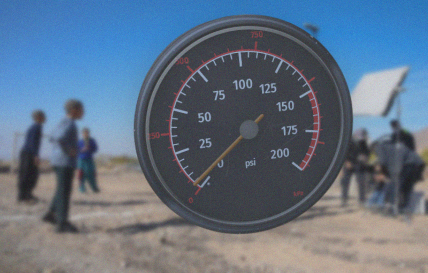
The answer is 5 psi
